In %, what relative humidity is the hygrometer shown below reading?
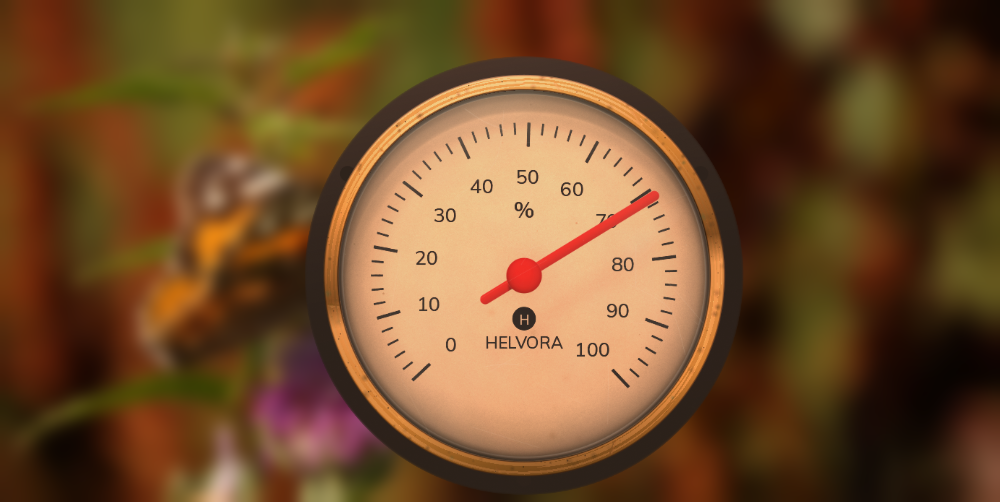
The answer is 71 %
